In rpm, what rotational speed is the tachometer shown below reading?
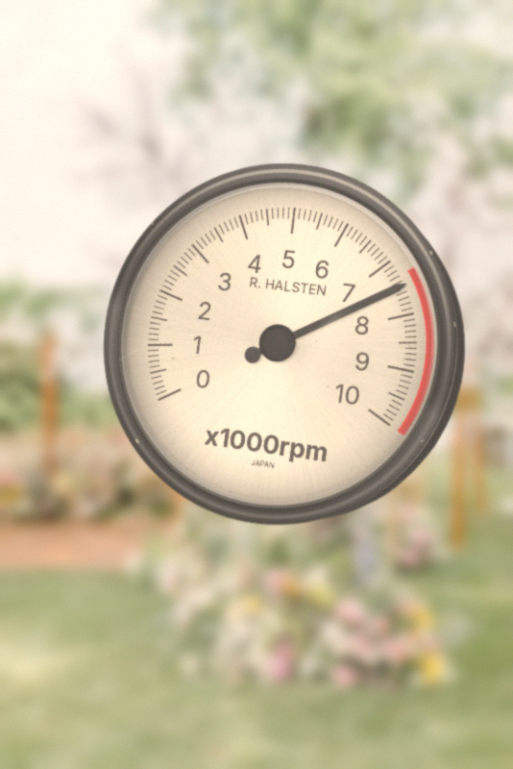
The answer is 7500 rpm
